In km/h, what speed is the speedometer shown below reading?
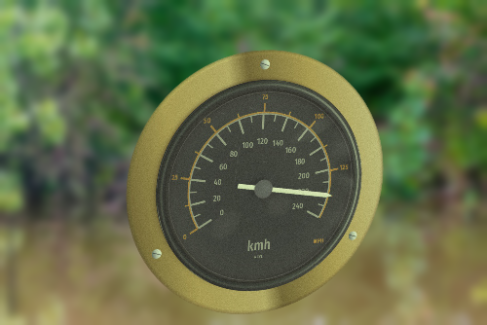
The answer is 220 km/h
